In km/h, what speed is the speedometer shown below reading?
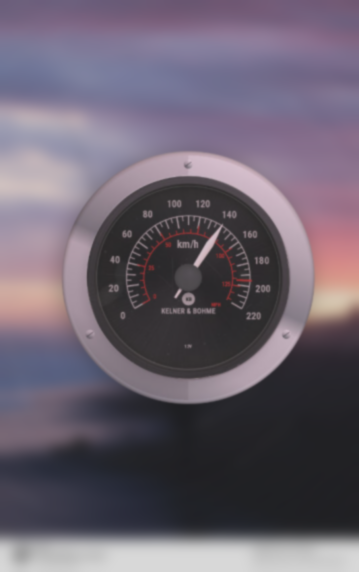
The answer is 140 km/h
